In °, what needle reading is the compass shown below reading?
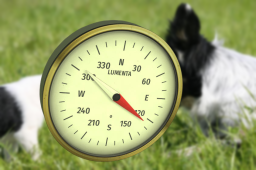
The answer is 125 °
